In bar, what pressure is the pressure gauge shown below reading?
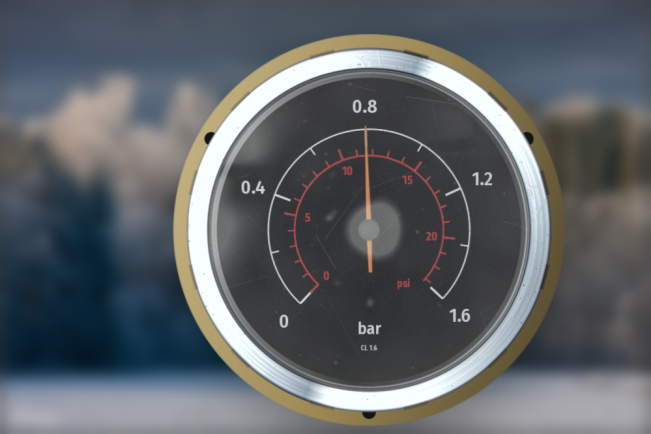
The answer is 0.8 bar
